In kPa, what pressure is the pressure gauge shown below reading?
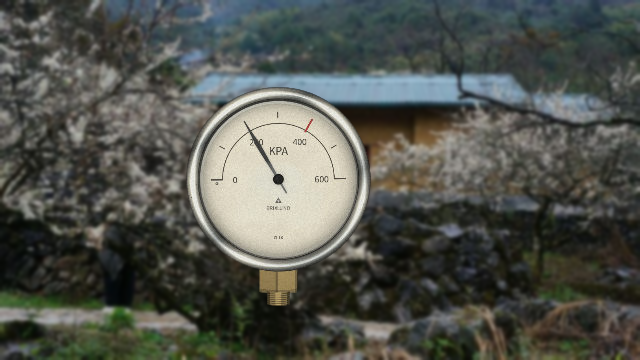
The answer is 200 kPa
